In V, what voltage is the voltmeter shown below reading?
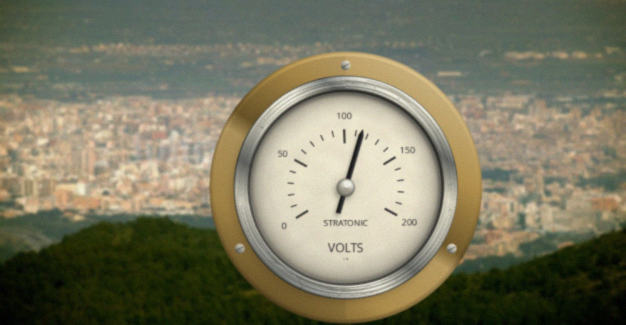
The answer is 115 V
